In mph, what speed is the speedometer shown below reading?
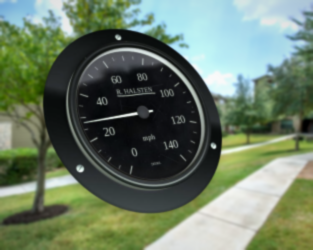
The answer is 27.5 mph
